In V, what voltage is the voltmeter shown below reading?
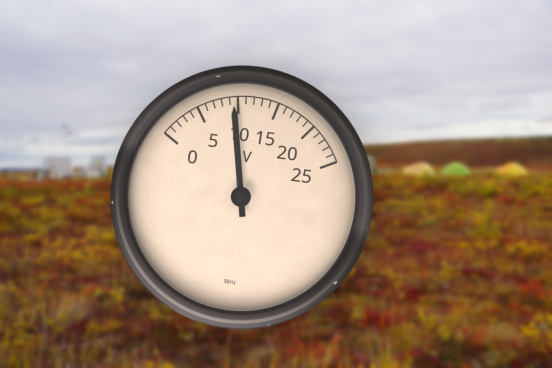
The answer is 9.5 V
